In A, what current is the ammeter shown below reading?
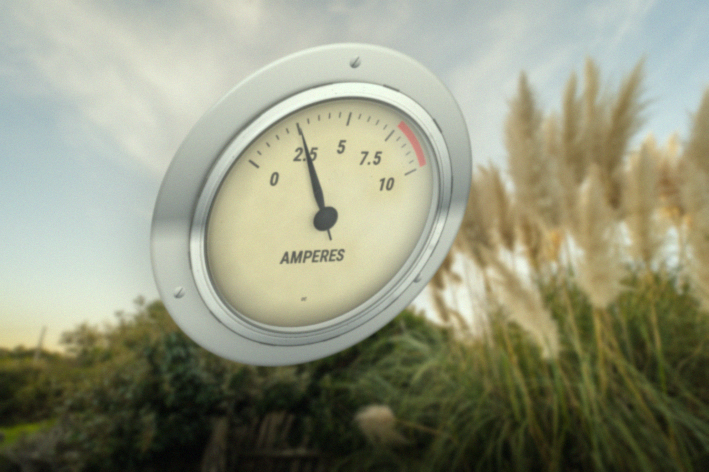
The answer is 2.5 A
